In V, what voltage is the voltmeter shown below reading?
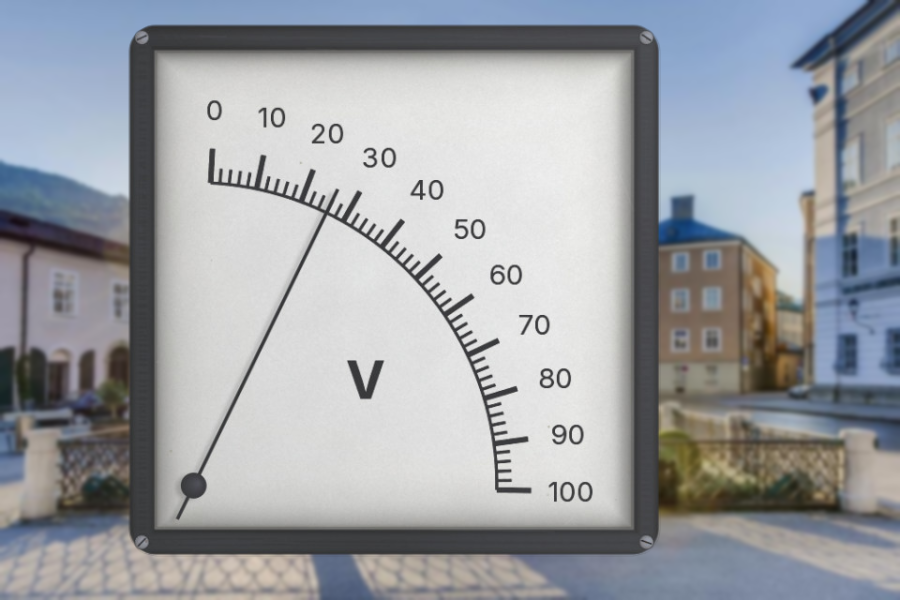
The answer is 26 V
